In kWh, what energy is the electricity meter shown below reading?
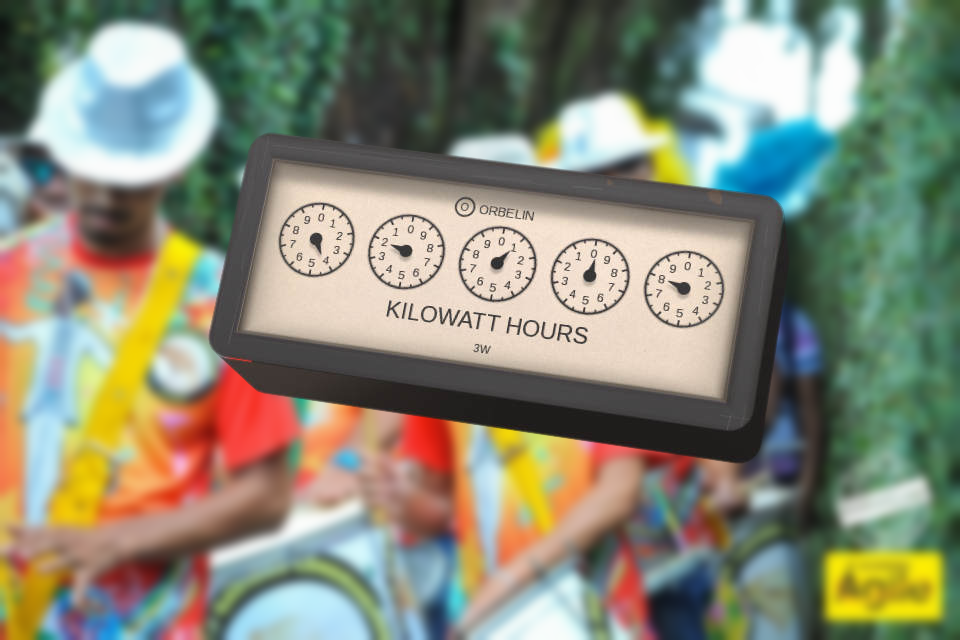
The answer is 42098 kWh
